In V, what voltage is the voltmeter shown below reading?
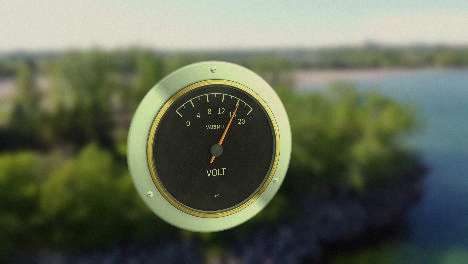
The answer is 16 V
